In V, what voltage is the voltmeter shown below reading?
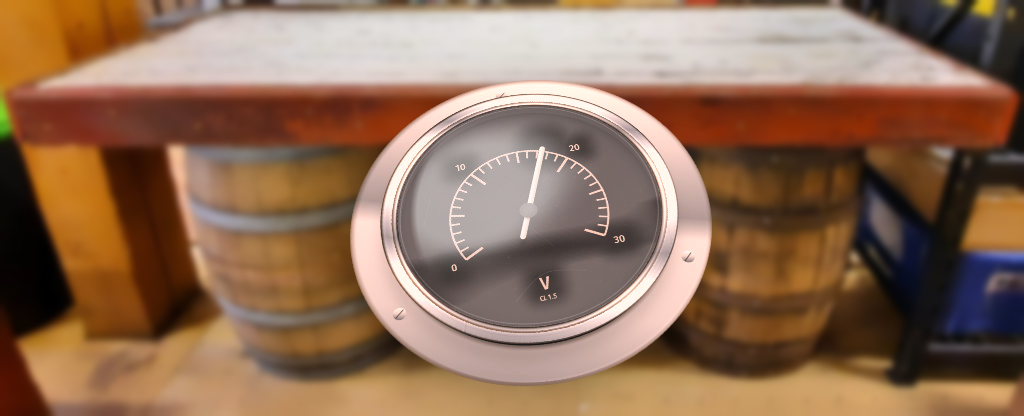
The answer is 17.5 V
